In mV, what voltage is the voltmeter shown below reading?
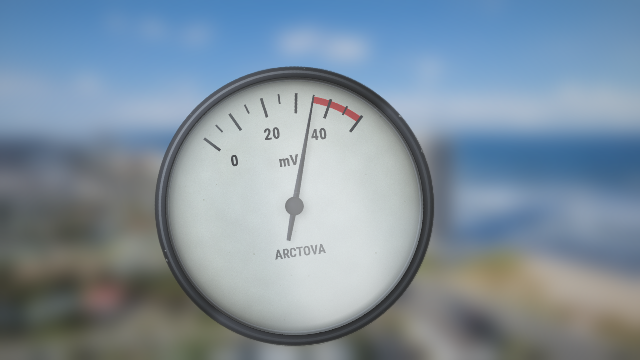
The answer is 35 mV
